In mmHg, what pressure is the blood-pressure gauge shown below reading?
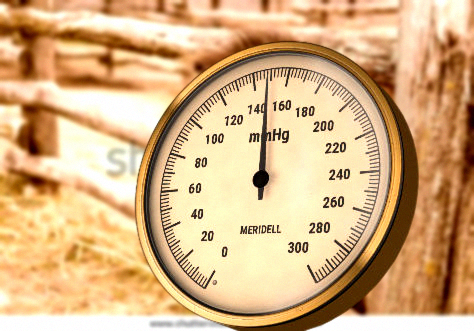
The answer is 150 mmHg
